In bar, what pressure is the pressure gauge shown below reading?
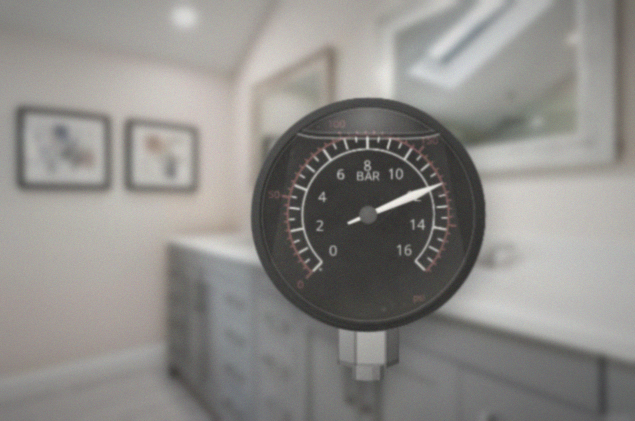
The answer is 12 bar
